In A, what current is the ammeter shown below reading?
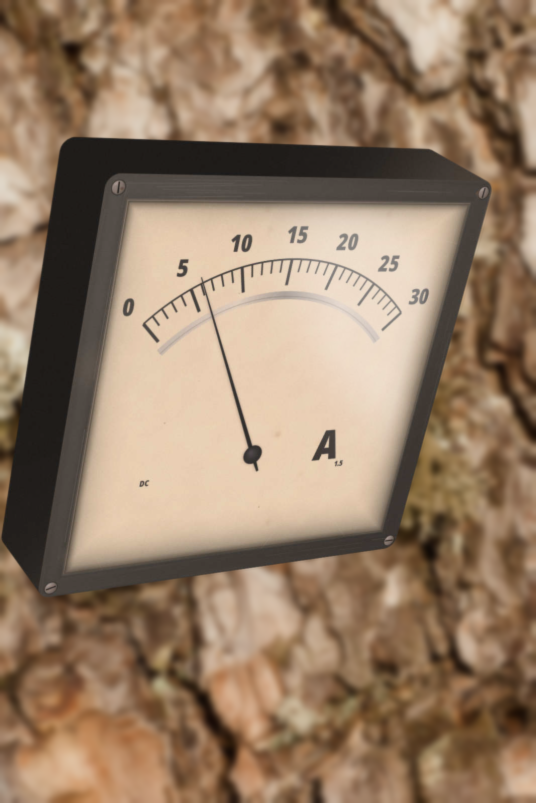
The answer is 6 A
